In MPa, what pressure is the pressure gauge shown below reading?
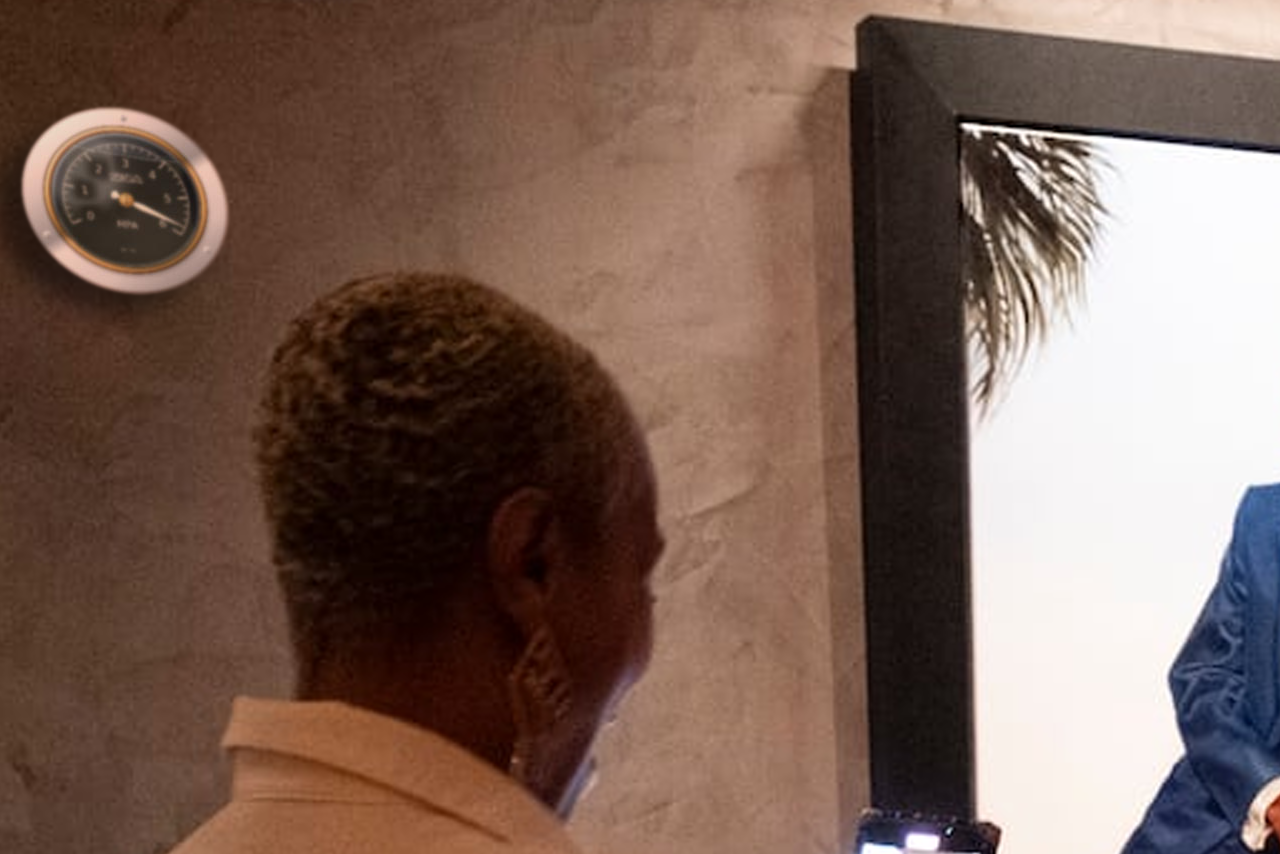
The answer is 5.8 MPa
